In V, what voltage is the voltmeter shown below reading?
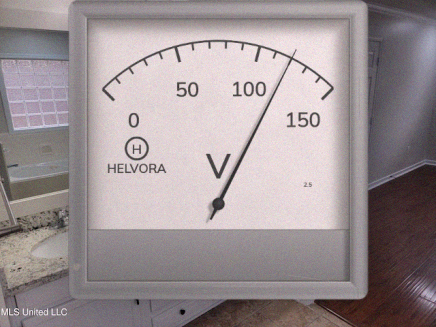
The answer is 120 V
